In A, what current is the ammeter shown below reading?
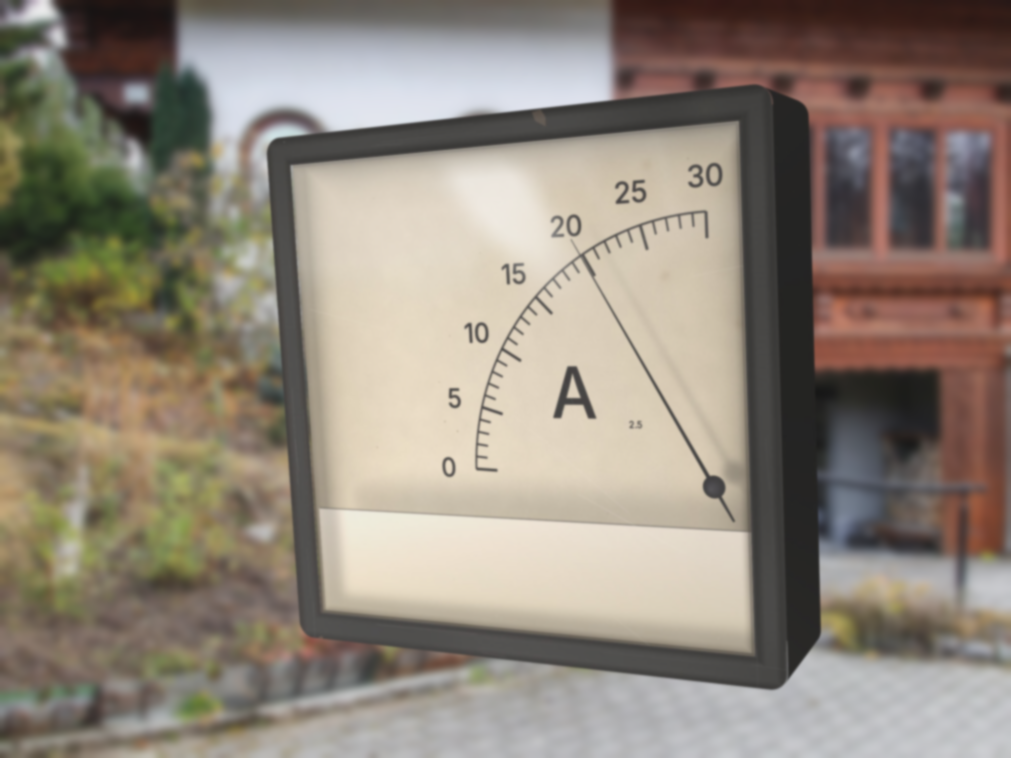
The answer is 20 A
